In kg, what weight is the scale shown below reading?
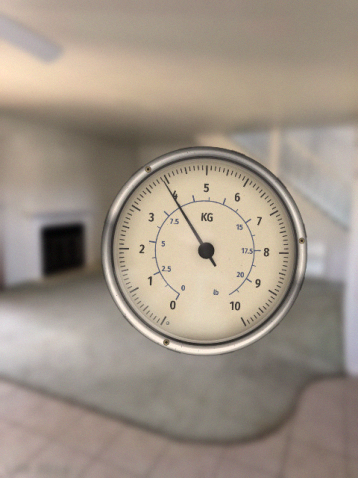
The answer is 3.9 kg
